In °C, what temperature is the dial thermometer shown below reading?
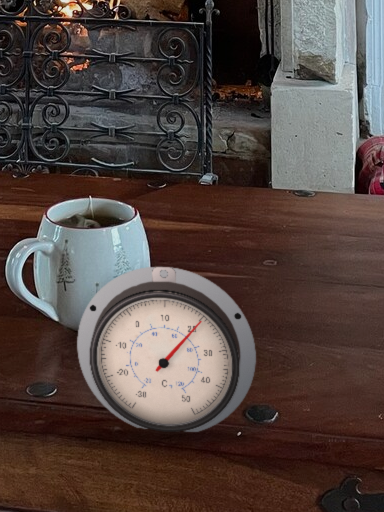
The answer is 20 °C
